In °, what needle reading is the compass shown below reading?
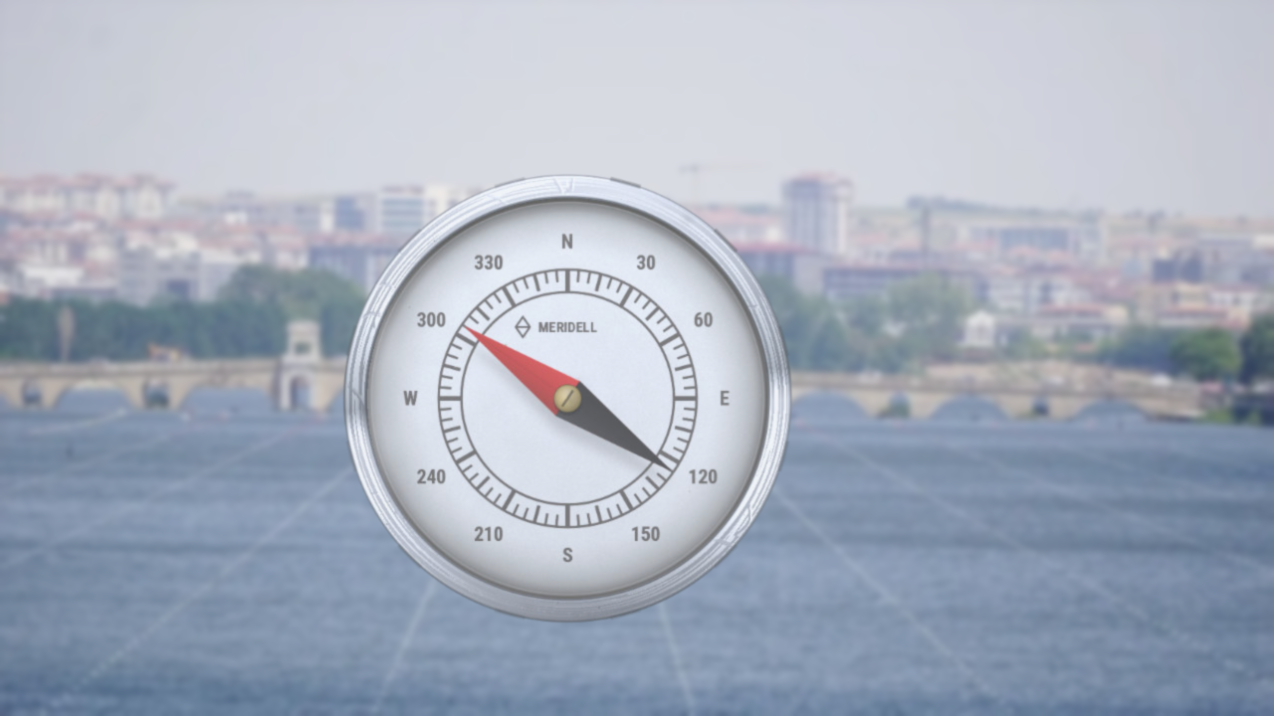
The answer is 305 °
